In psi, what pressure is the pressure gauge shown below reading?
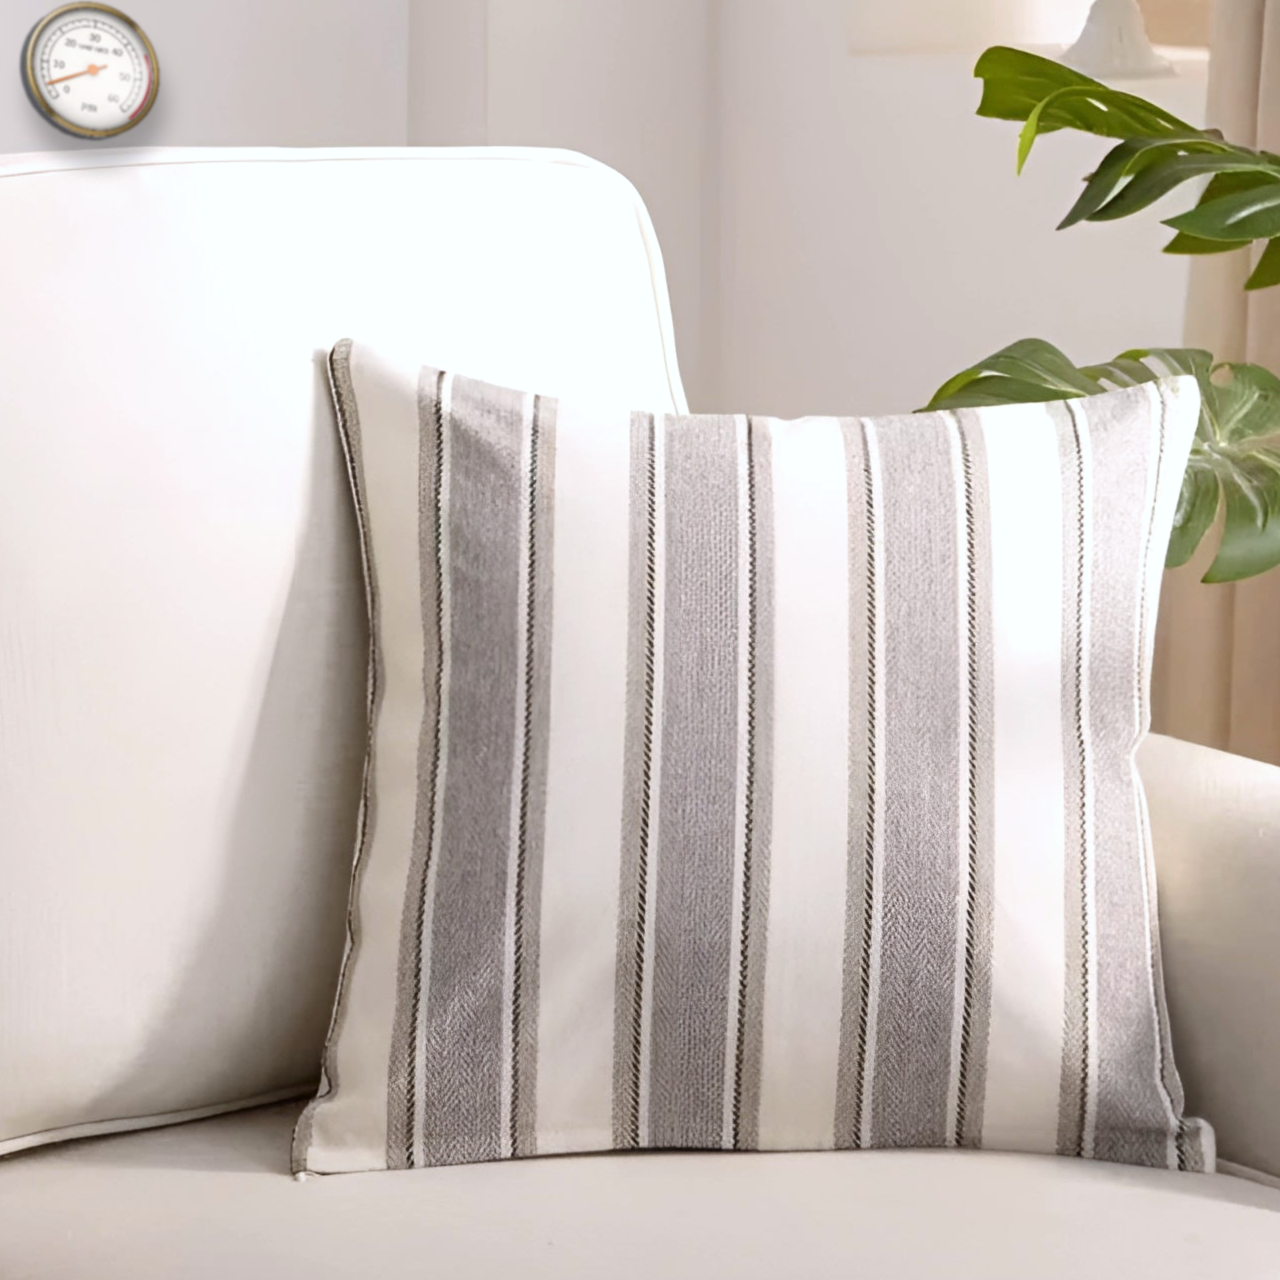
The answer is 4 psi
